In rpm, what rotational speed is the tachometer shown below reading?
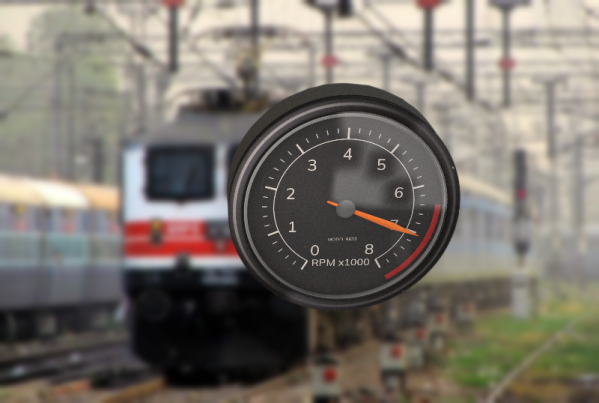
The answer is 7000 rpm
